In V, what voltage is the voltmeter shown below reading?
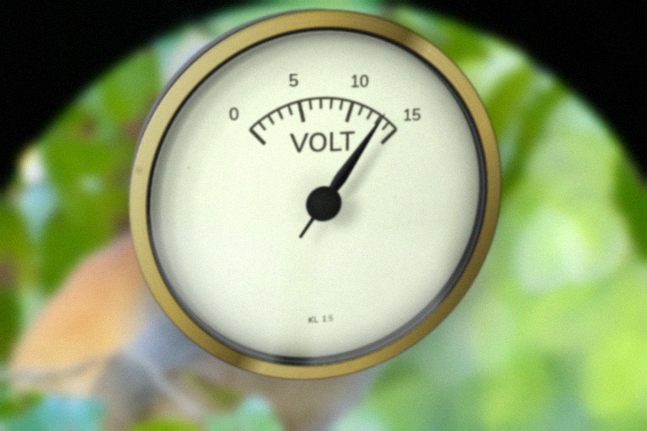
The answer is 13 V
